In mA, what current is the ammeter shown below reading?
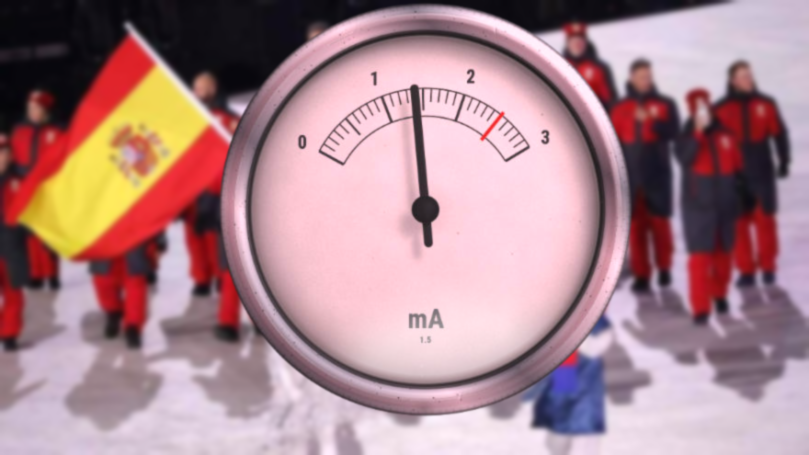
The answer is 1.4 mA
